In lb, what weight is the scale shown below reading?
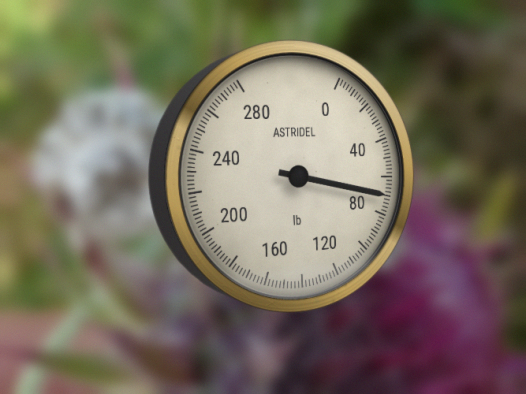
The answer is 70 lb
